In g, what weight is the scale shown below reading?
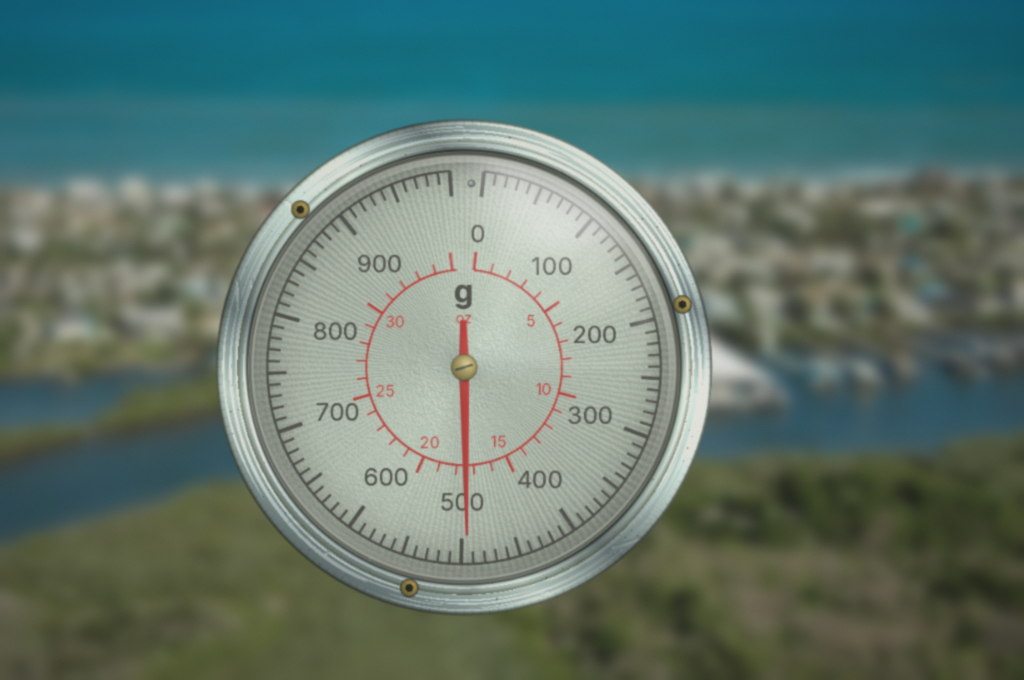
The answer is 495 g
